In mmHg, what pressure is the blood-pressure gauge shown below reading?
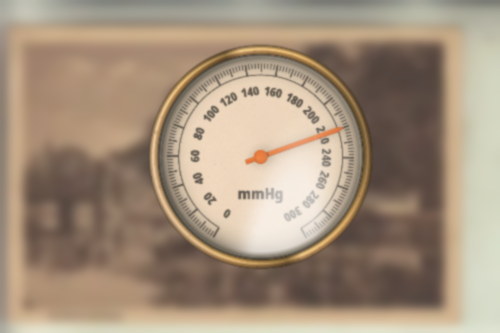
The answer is 220 mmHg
